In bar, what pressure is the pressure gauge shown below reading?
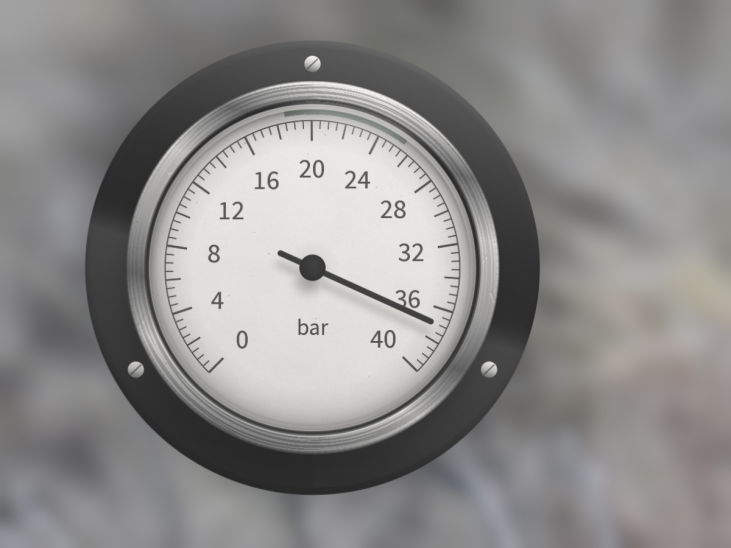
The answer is 37 bar
